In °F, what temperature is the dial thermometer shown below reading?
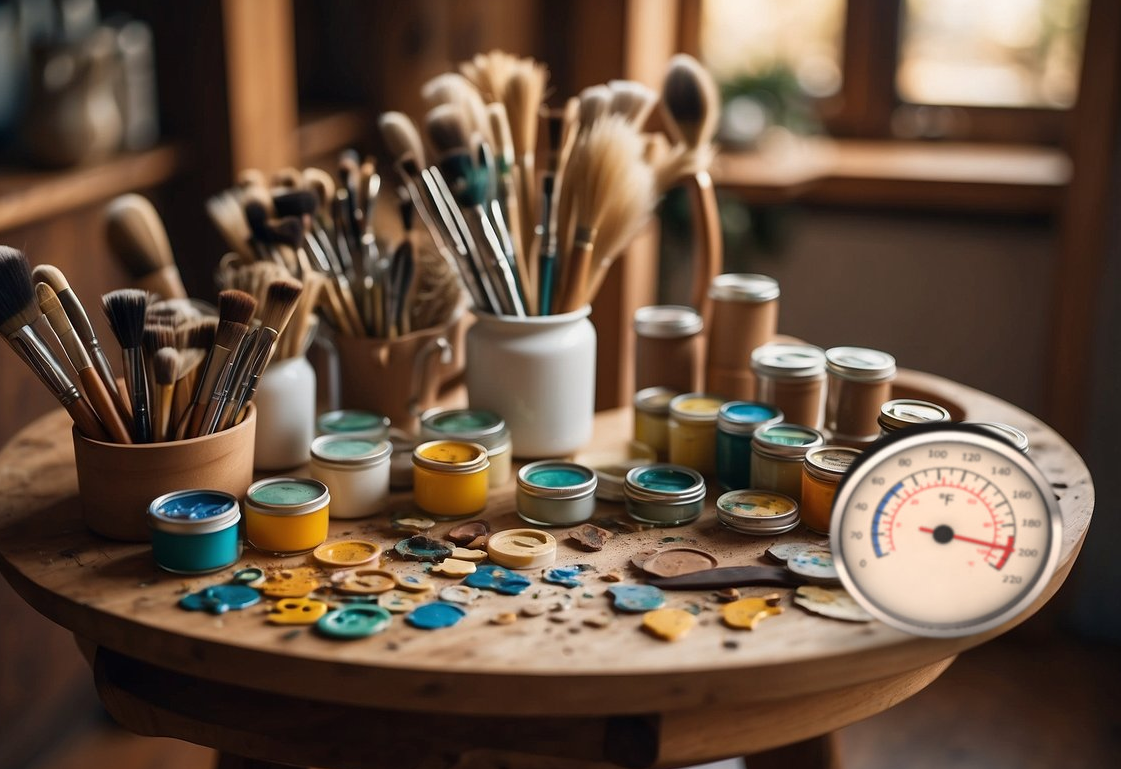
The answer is 200 °F
